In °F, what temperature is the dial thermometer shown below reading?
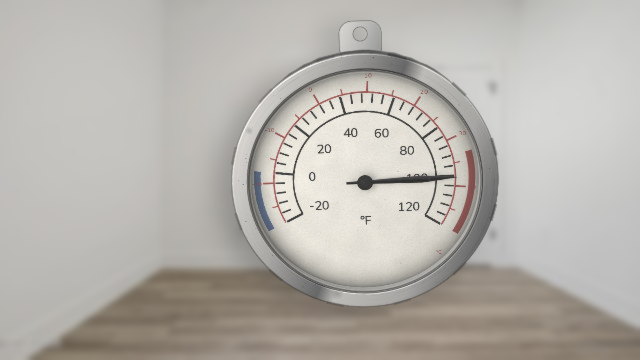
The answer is 100 °F
